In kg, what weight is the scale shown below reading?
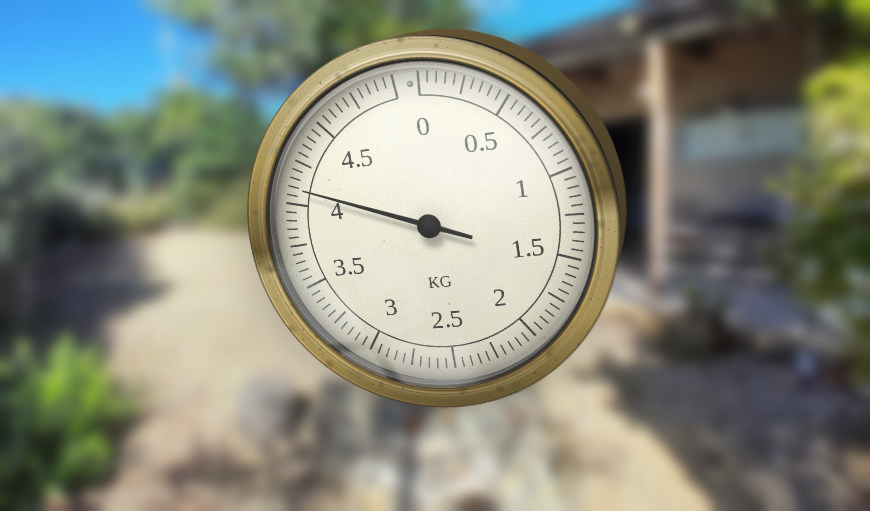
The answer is 4.1 kg
